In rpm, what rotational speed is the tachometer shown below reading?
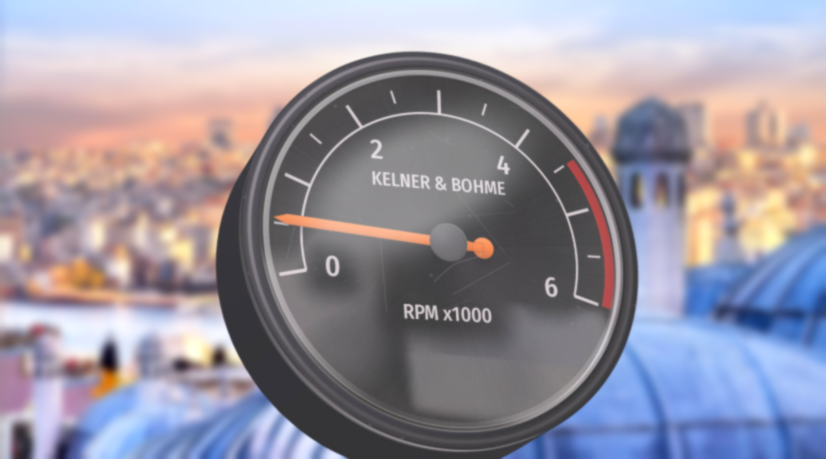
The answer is 500 rpm
